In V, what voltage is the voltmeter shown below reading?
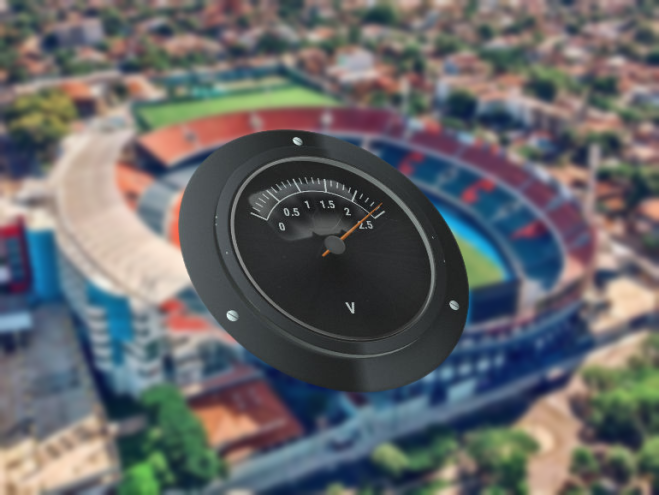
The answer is 2.4 V
